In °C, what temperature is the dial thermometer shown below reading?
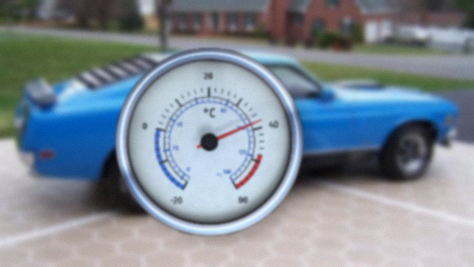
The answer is 38 °C
